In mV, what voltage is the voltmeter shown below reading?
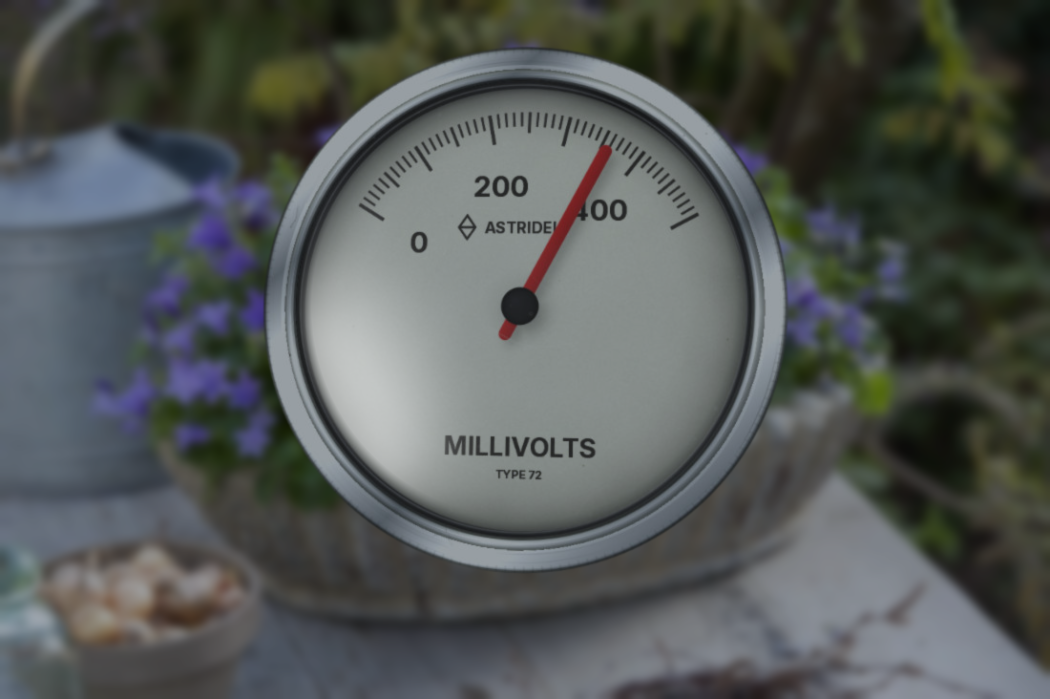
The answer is 360 mV
